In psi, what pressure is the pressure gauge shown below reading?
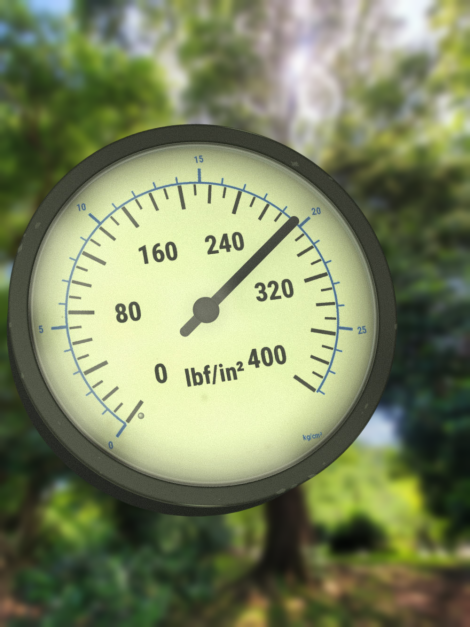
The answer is 280 psi
